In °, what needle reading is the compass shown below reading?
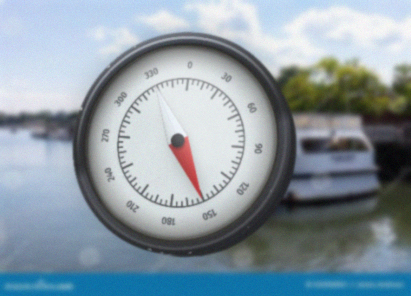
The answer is 150 °
